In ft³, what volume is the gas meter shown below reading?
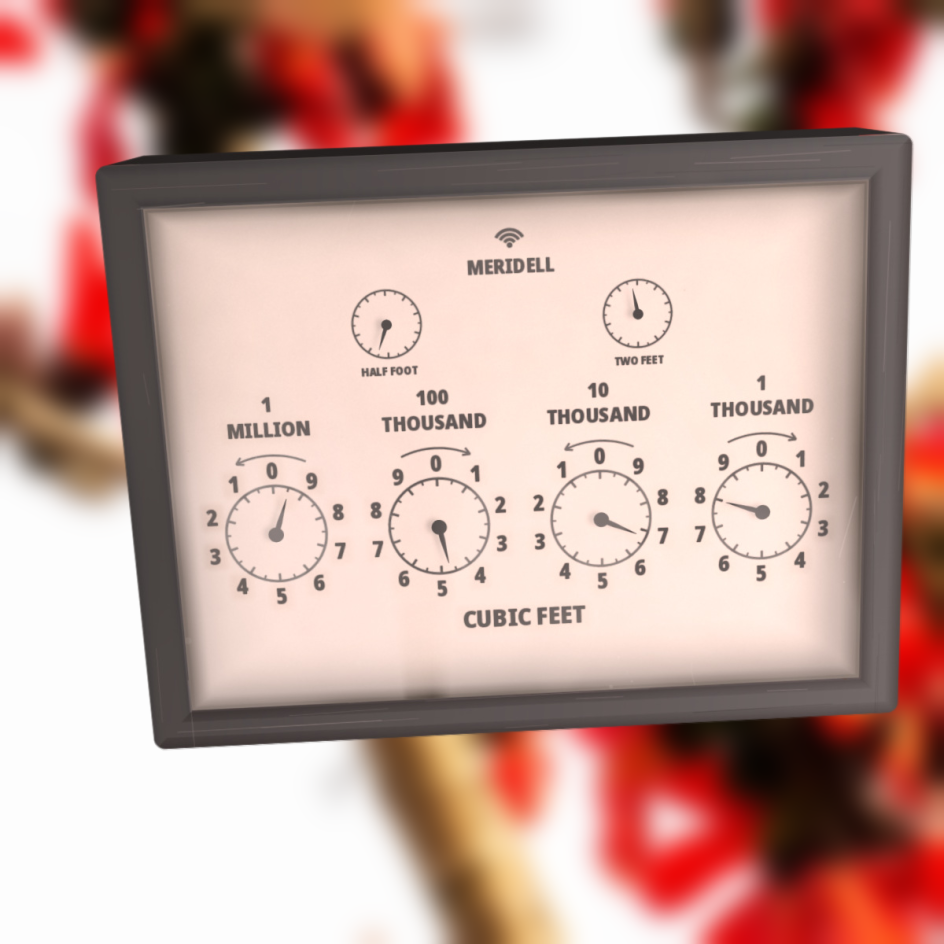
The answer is 946800 ft³
